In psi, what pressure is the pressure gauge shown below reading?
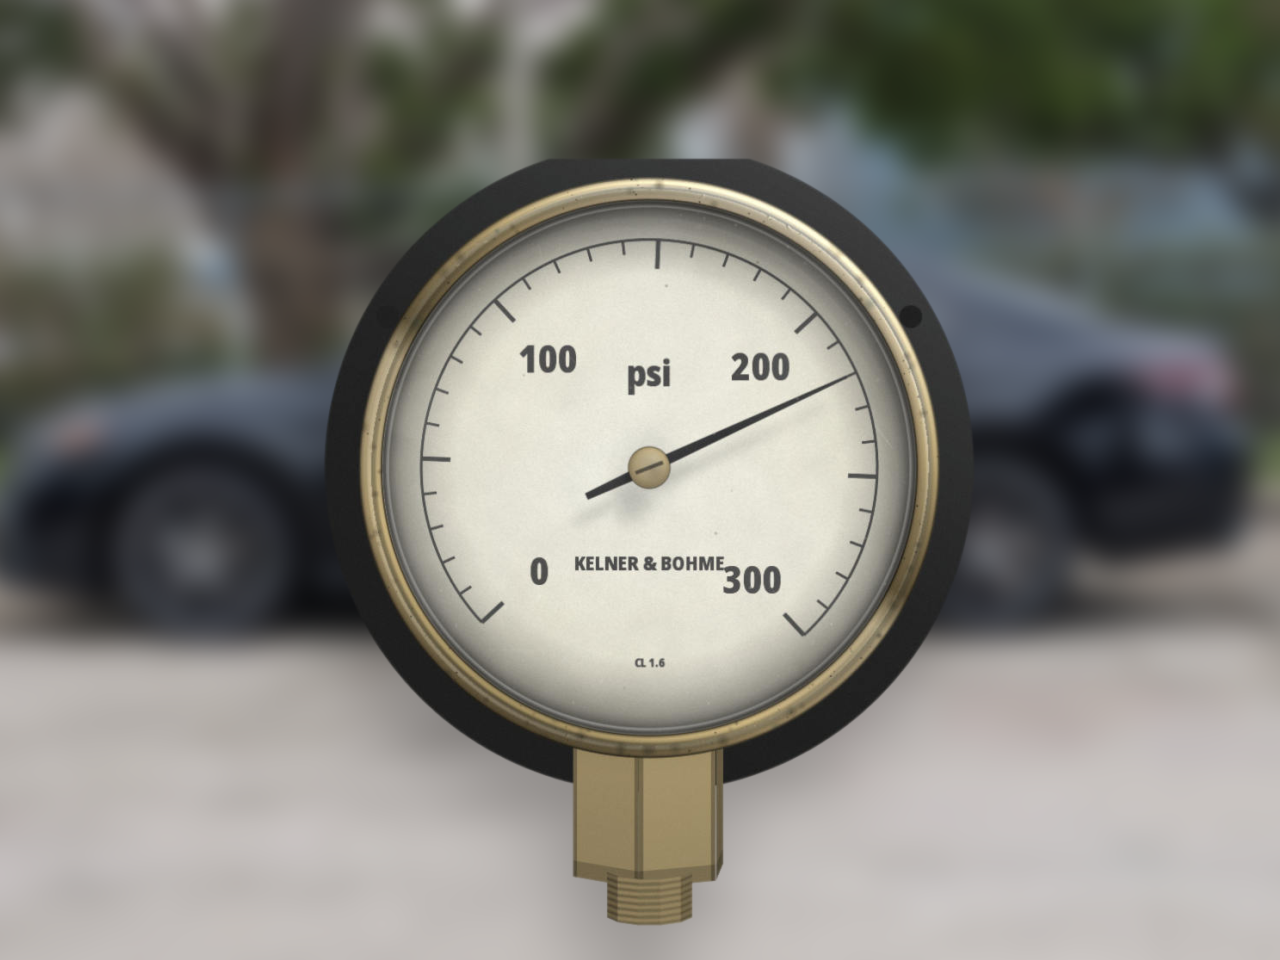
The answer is 220 psi
